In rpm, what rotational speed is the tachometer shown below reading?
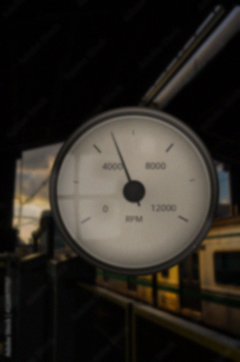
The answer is 5000 rpm
